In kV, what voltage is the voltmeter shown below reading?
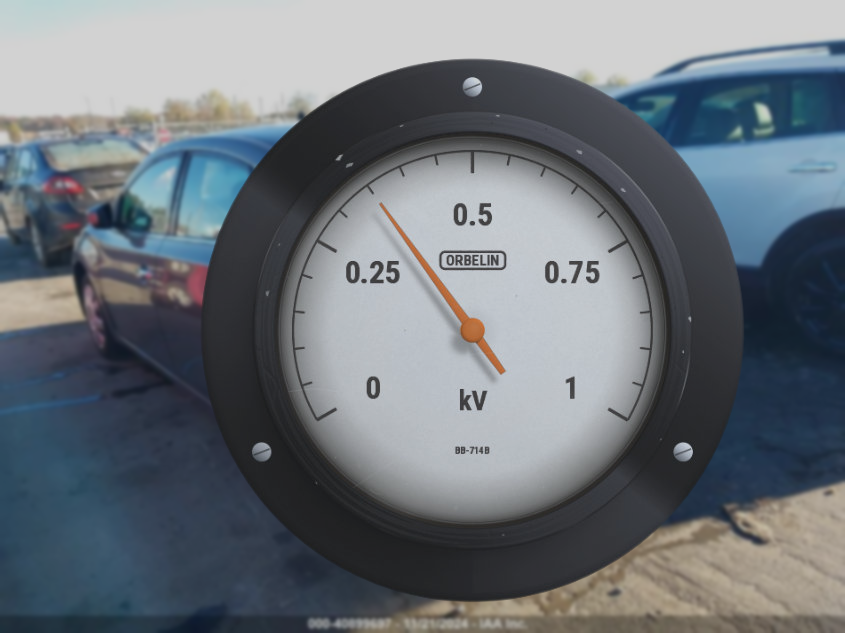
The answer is 0.35 kV
